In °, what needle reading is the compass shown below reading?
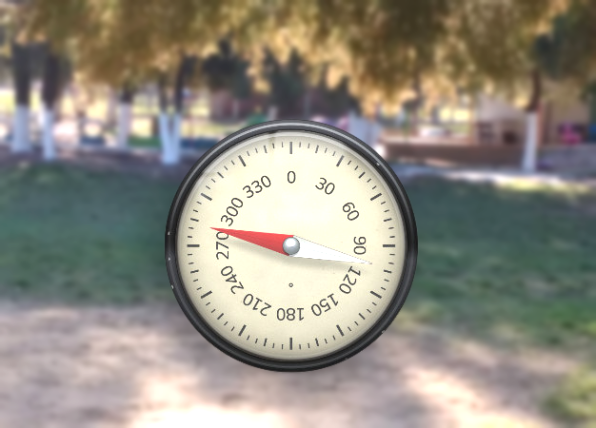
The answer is 282.5 °
